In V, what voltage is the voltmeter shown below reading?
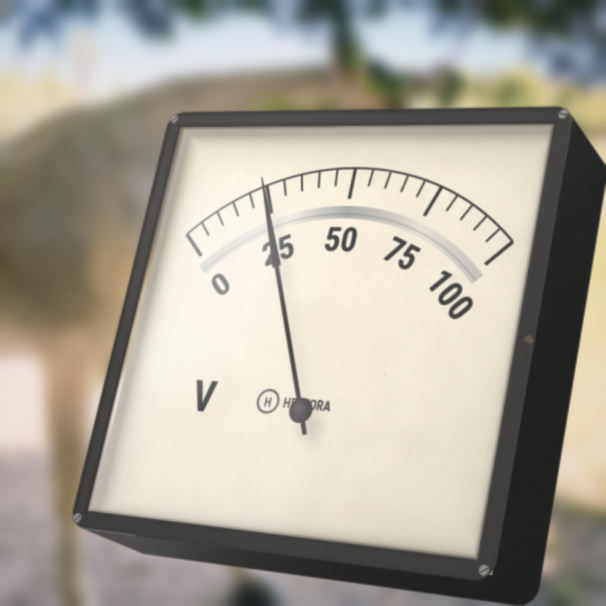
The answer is 25 V
